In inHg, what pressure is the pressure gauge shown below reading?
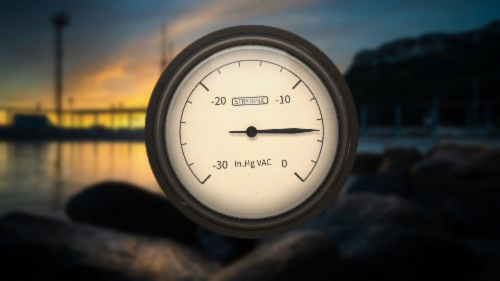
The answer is -5 inHg
